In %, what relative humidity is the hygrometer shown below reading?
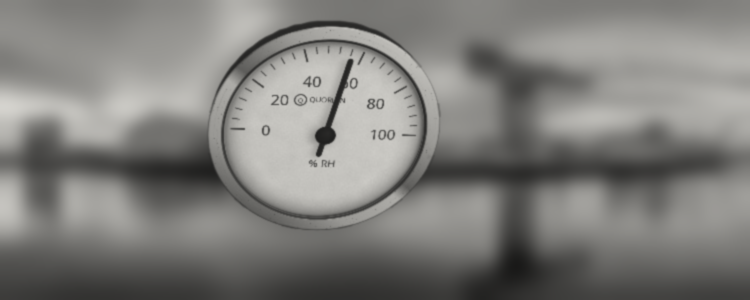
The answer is 56 %
